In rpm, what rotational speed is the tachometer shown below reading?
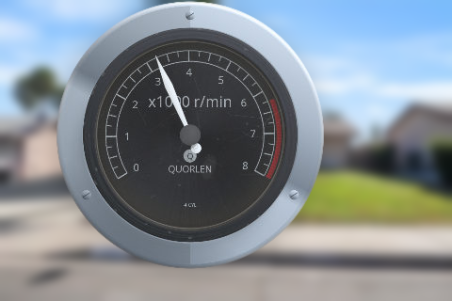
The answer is 3250 rpm
